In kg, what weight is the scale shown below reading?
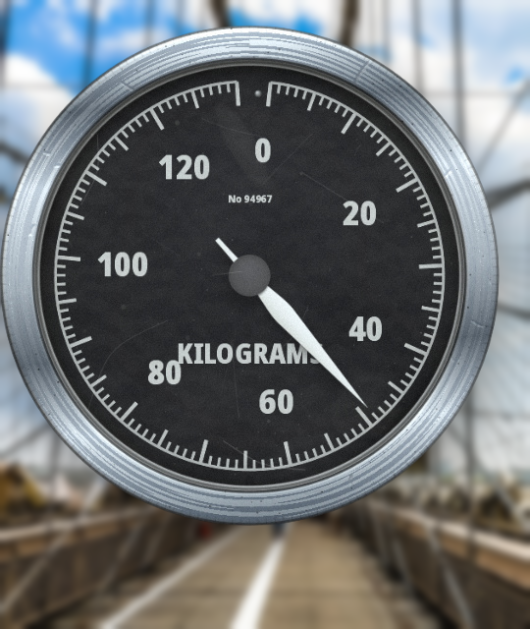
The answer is 49 kg
